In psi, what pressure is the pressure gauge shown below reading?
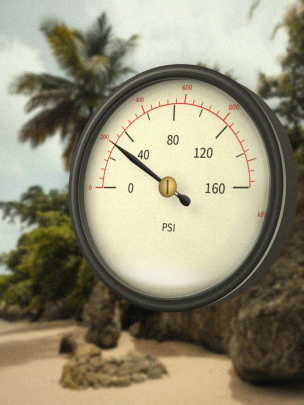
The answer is 30 psi
